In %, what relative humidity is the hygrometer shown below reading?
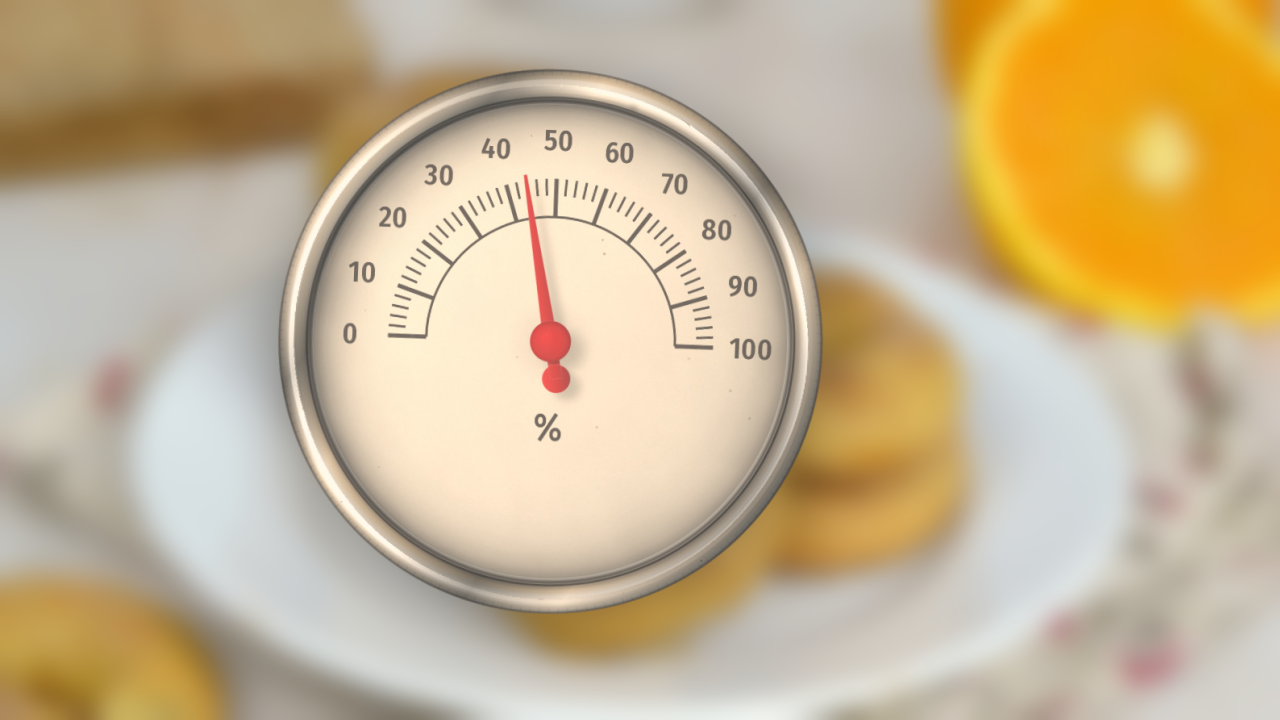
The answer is 44 %
